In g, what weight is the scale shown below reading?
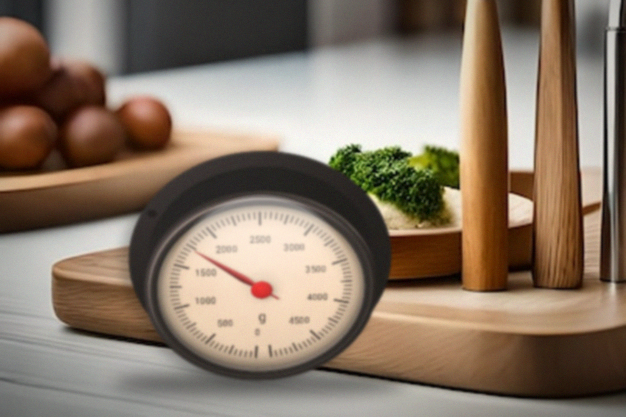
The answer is 1750 g
